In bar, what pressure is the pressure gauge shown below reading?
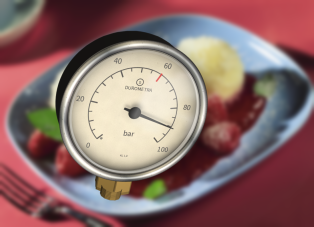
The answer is 90 bar
